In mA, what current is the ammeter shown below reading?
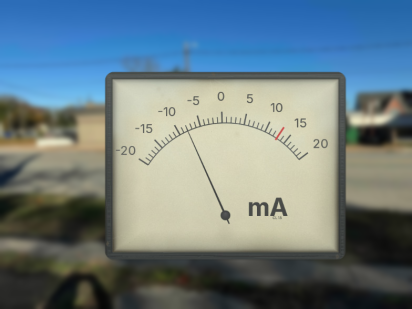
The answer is -8 mA
